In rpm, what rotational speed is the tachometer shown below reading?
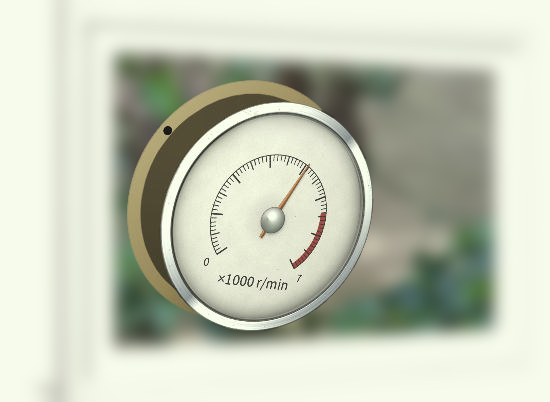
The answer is 4000 rpm
